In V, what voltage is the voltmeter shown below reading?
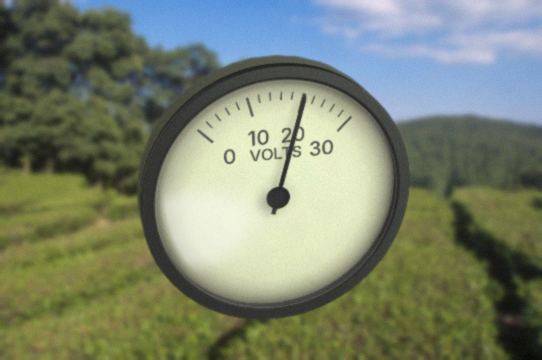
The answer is 20 V
